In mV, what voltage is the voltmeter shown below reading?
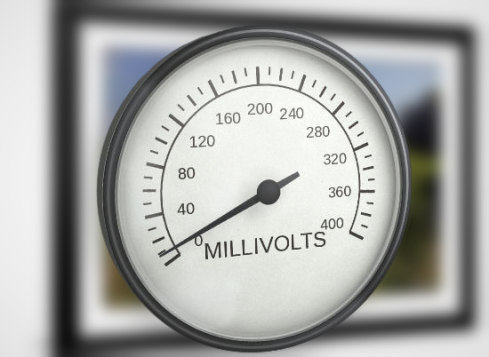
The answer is 10 mV
